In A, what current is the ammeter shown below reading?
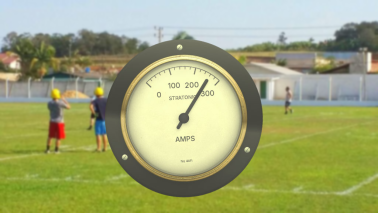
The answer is 260 A
